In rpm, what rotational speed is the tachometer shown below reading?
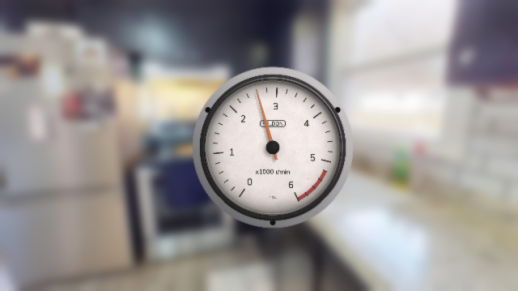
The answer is 2600 rpm
